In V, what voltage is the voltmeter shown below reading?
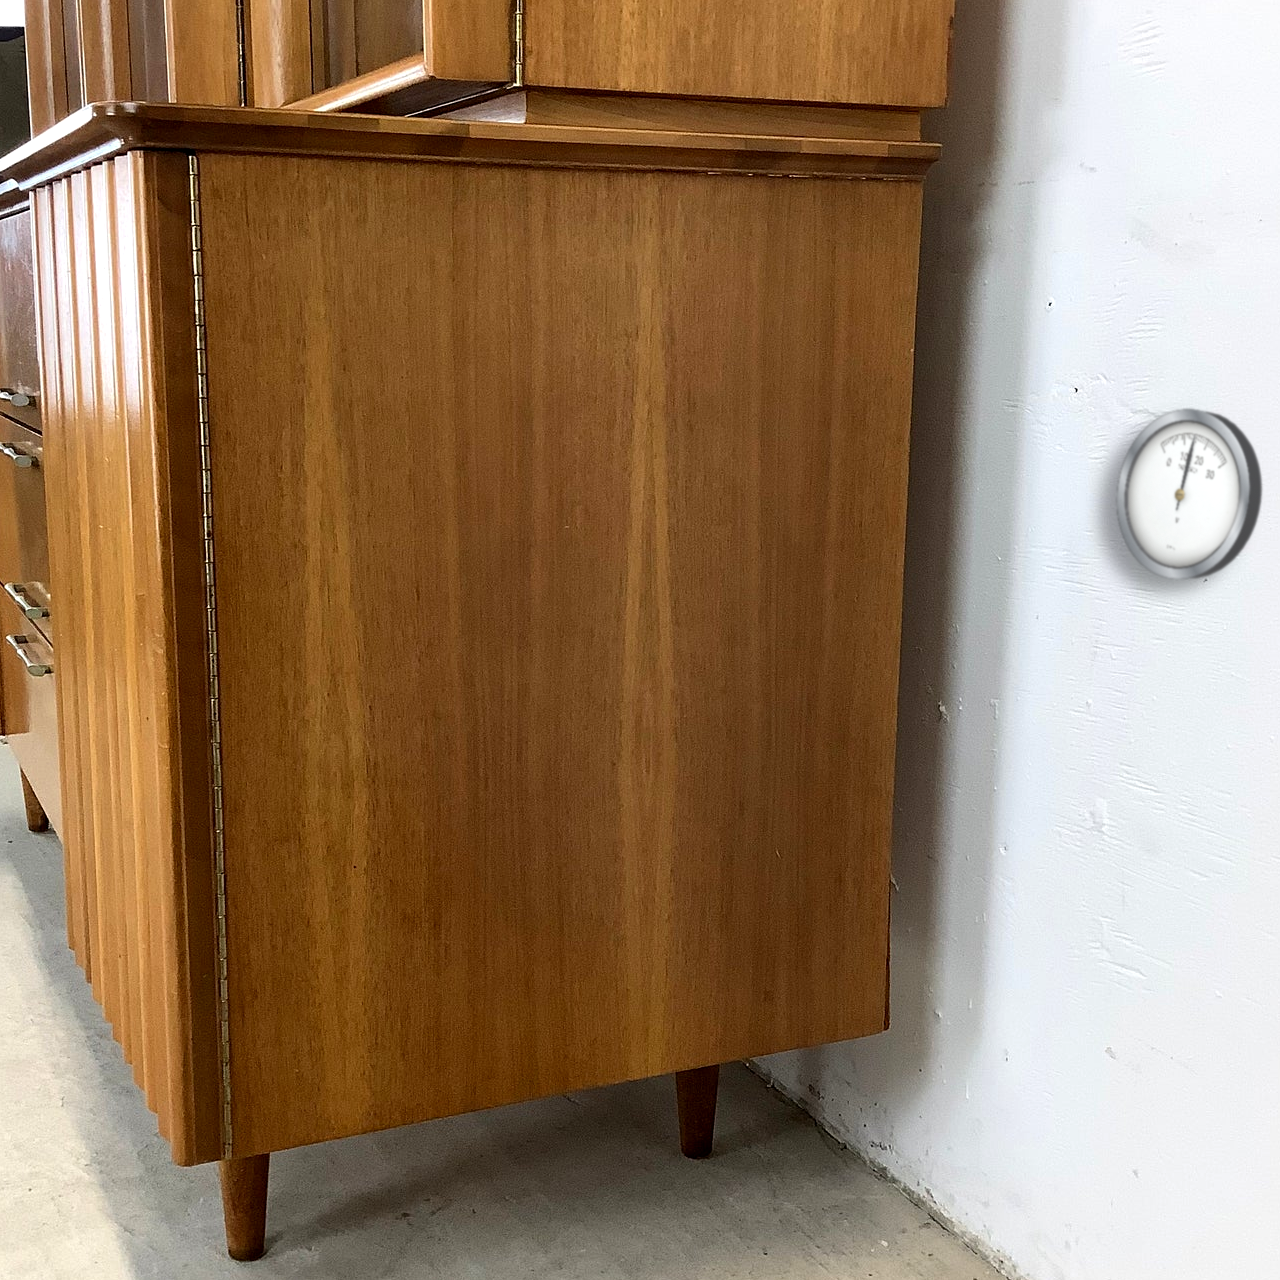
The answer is 15 V
